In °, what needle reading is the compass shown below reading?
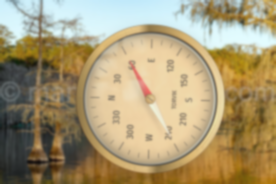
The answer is 60 °
